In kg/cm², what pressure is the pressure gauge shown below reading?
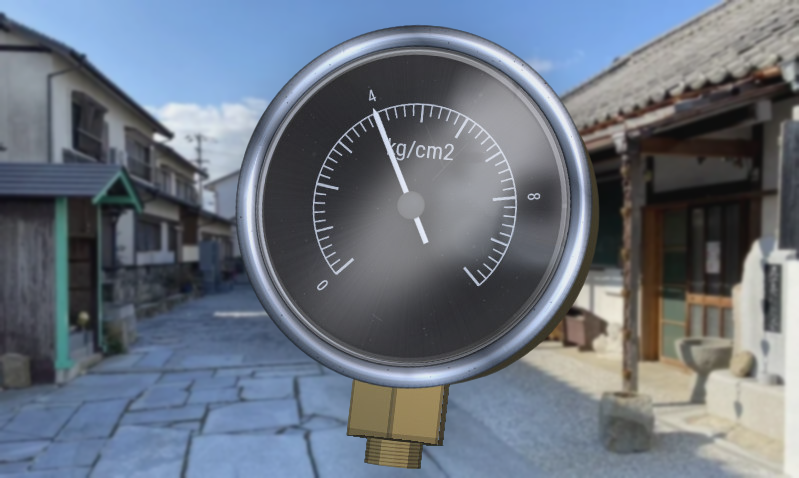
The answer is 4 kg/cm²
